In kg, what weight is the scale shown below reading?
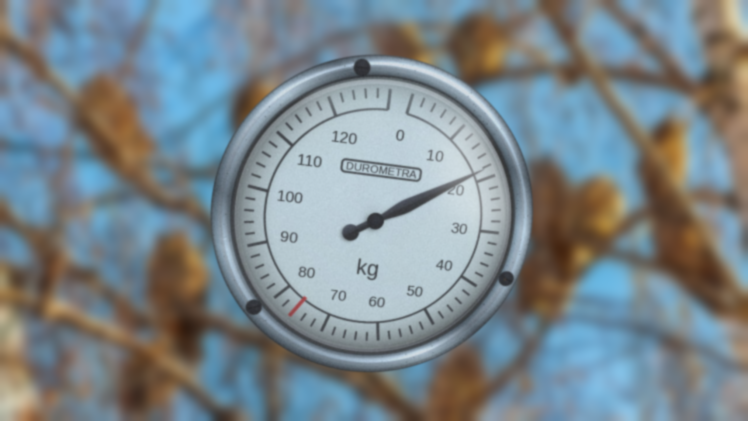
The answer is 18 kg
